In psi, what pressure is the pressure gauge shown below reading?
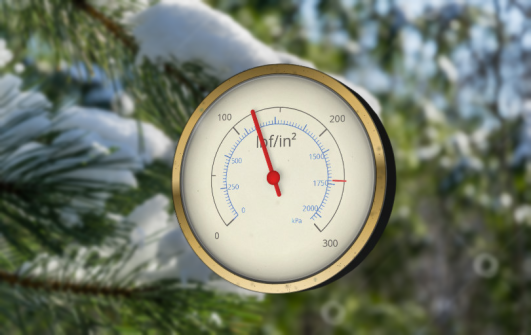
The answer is 125 psi
